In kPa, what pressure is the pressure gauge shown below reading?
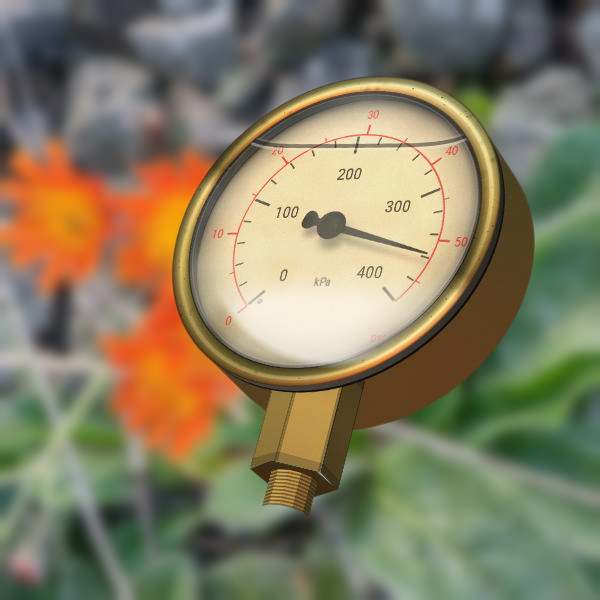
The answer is 360 kPa
